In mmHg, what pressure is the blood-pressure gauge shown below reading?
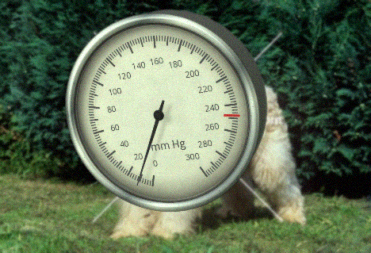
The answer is 10 mmHg
